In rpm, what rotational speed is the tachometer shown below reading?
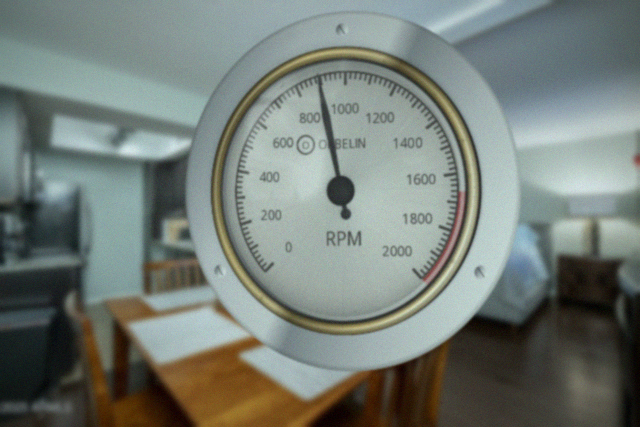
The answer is 900 rpm
